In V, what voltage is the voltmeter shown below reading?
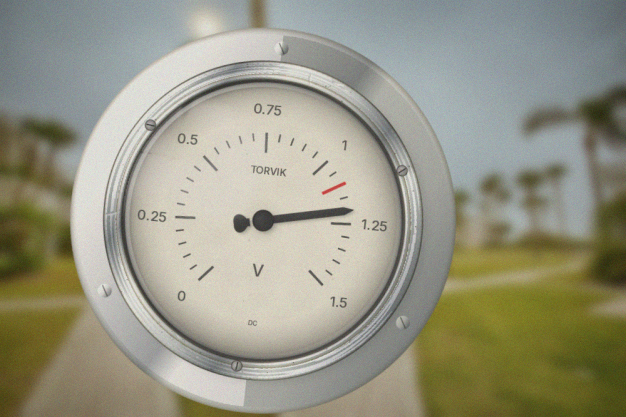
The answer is 1.2 V
